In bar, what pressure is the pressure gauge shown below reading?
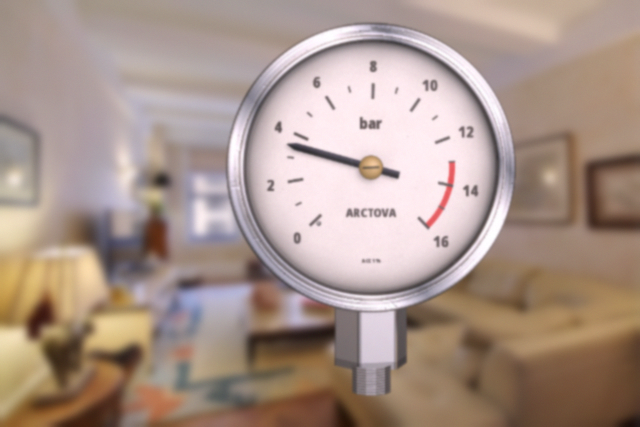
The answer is 3.5 bar
